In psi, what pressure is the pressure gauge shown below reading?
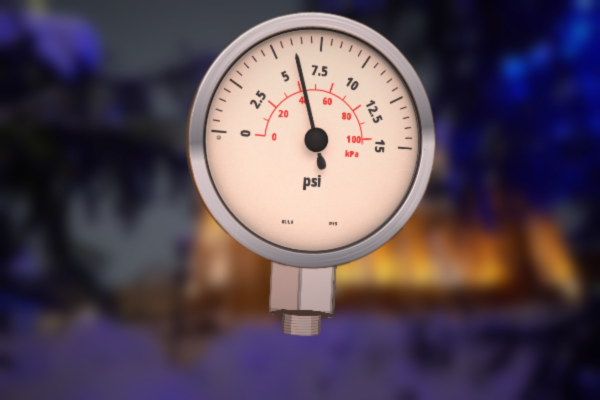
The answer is 6 psi
